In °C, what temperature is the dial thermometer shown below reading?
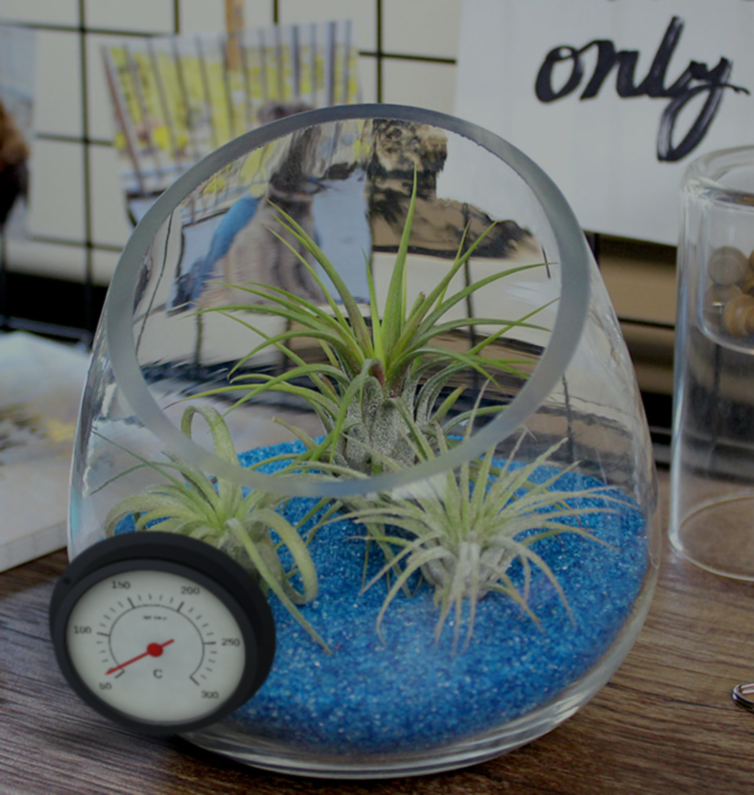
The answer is 60 °C
